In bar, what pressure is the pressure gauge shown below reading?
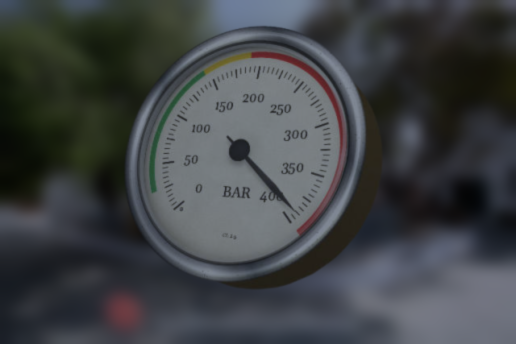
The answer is 390 bar
